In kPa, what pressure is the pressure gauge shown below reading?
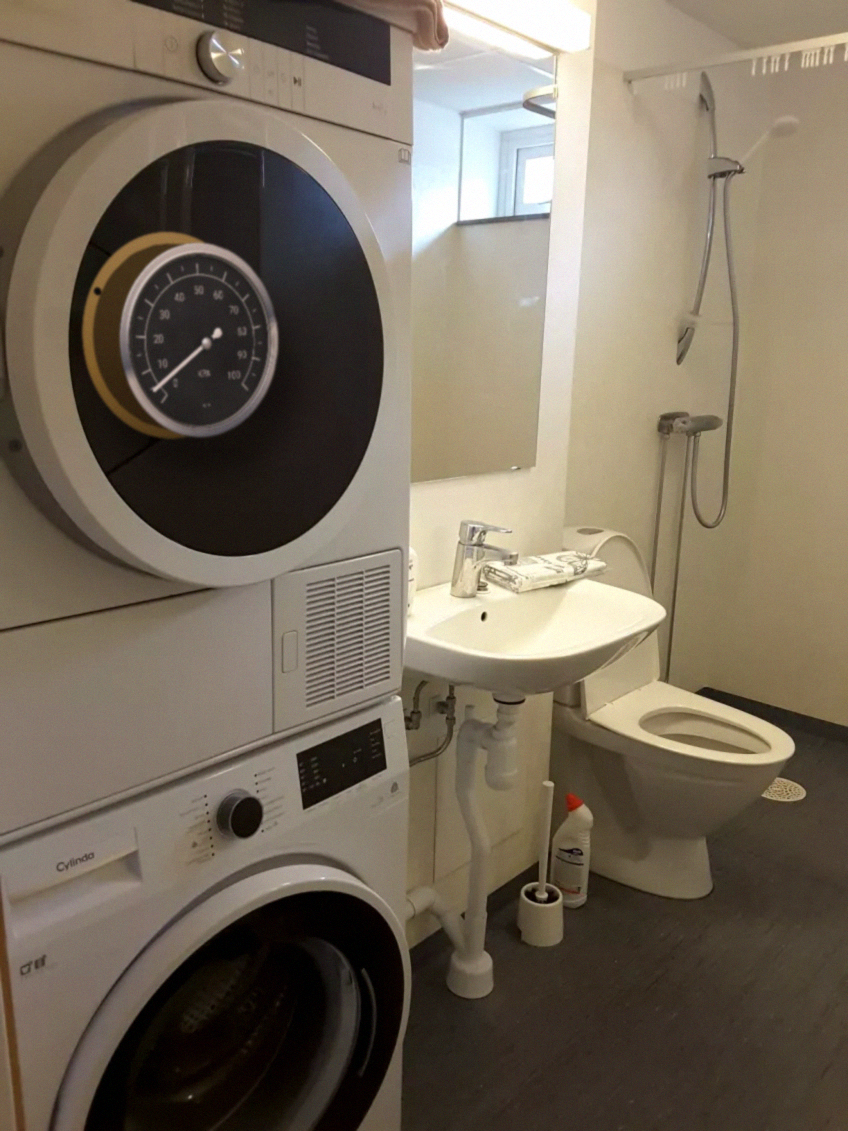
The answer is 5 kPa
